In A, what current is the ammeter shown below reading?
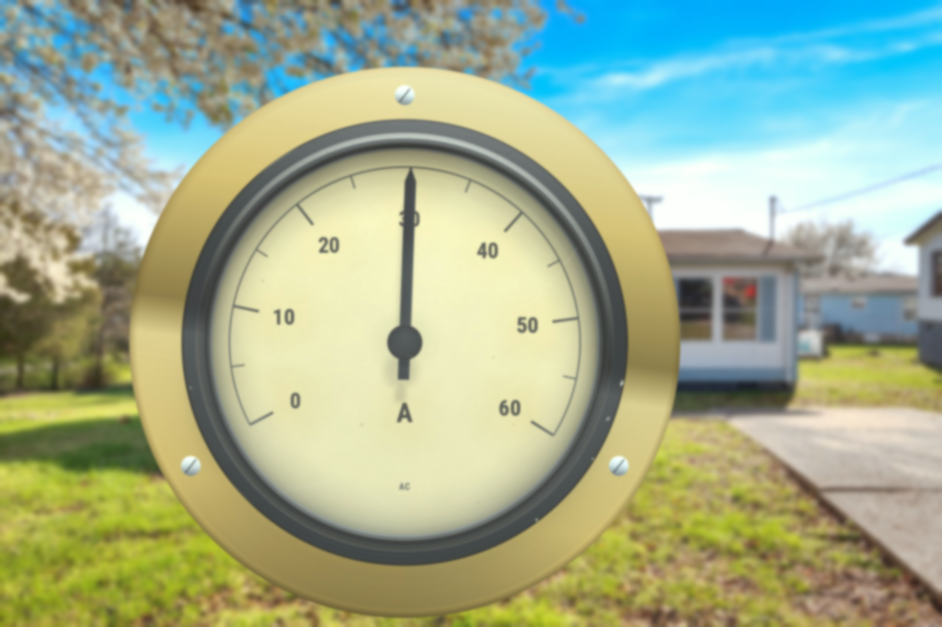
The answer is 30 A
